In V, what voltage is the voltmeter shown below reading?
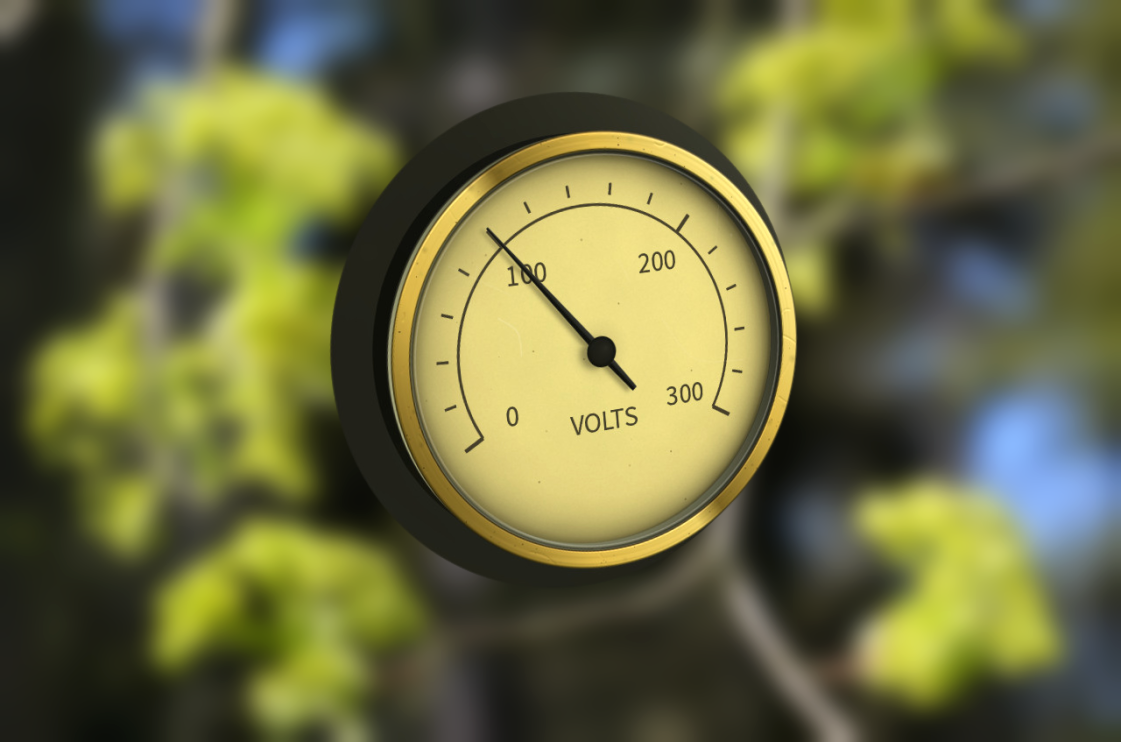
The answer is 100 V
